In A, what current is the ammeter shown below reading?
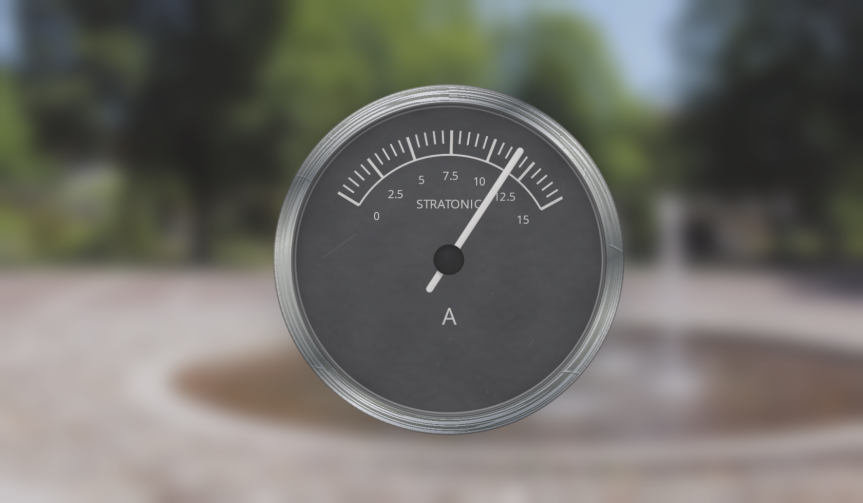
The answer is 11.5 A
